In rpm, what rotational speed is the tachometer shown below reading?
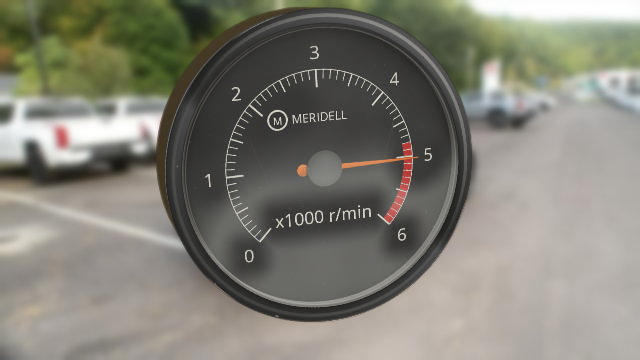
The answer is 5000 rpm
